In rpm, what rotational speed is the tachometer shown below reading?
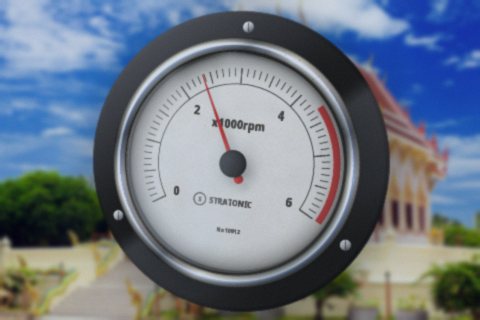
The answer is 2400 rpm
